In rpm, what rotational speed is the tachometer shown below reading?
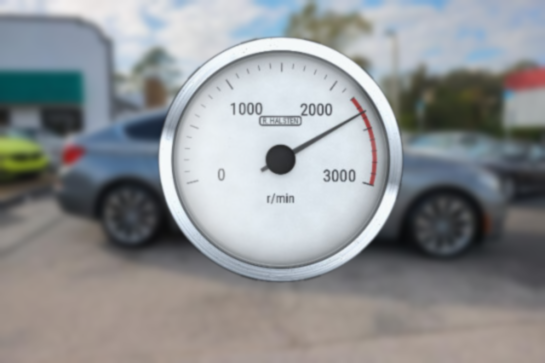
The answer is 2350 rpm
